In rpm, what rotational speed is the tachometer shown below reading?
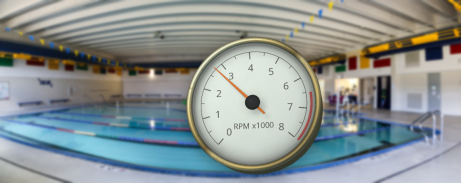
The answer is 2750 rpm
